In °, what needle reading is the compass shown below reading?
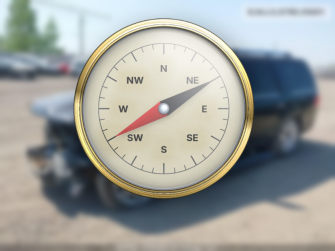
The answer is 240 °
